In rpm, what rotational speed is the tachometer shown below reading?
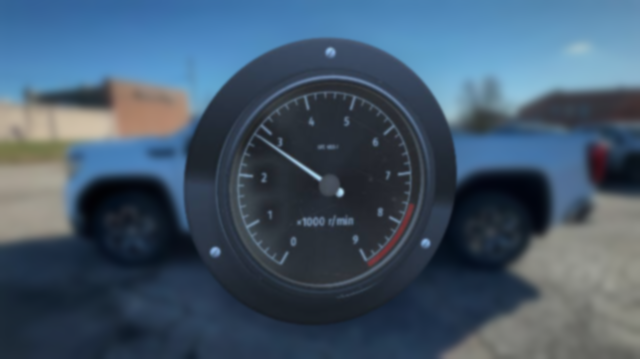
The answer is 2800 rpm
